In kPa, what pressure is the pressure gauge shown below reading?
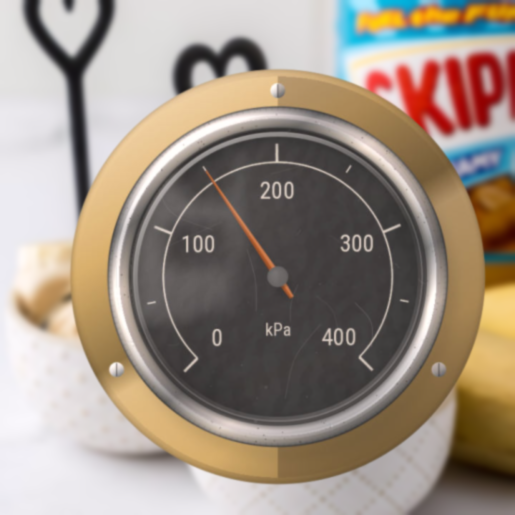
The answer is 150 kPa
